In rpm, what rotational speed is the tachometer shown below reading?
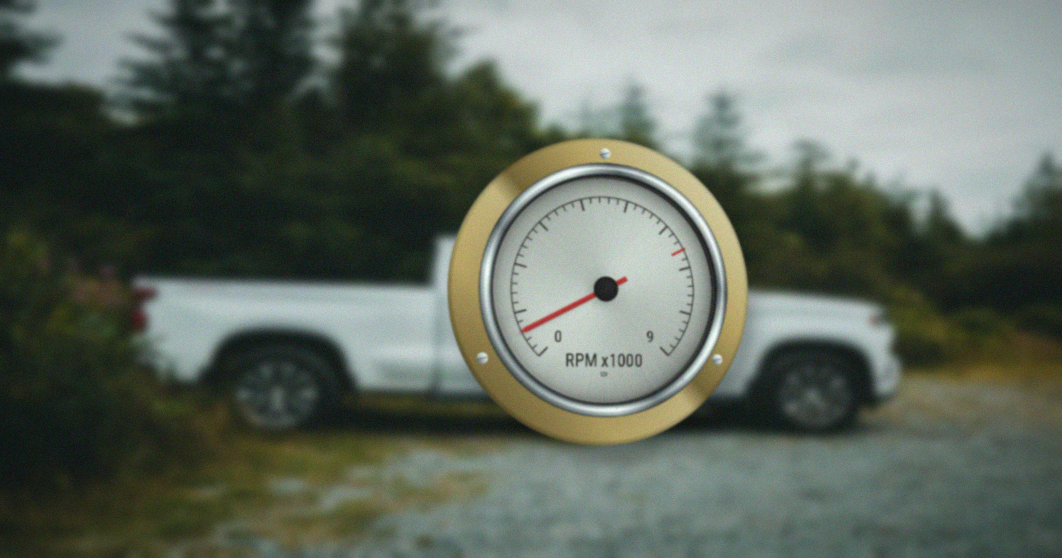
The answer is 600 rpm
